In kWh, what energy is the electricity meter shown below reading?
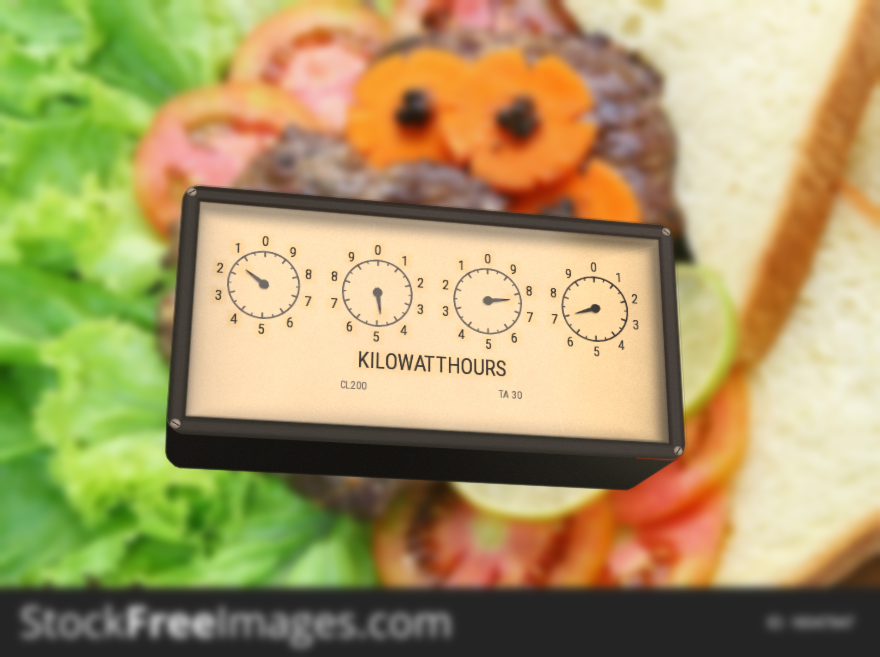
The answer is 1477 kWh
